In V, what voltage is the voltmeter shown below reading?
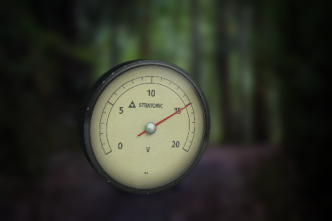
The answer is 15 V
